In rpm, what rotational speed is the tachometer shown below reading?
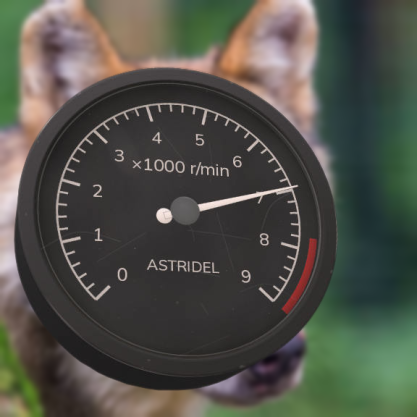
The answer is 7000 rpm
